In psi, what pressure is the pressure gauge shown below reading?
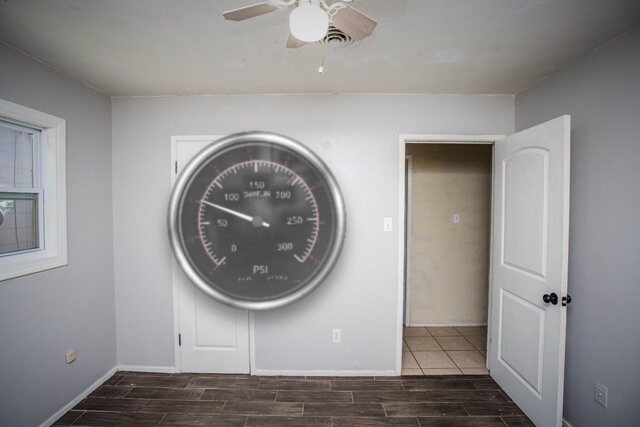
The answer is 75 psi
